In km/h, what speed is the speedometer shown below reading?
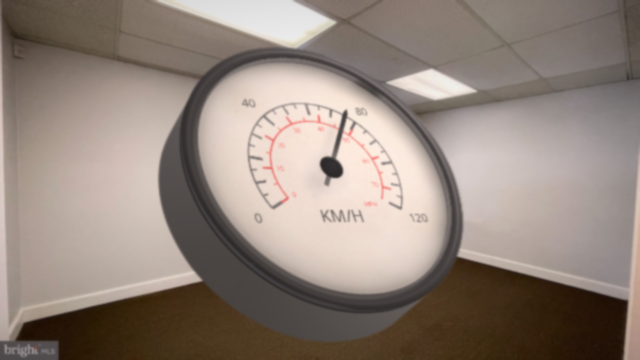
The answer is 75 km/h
